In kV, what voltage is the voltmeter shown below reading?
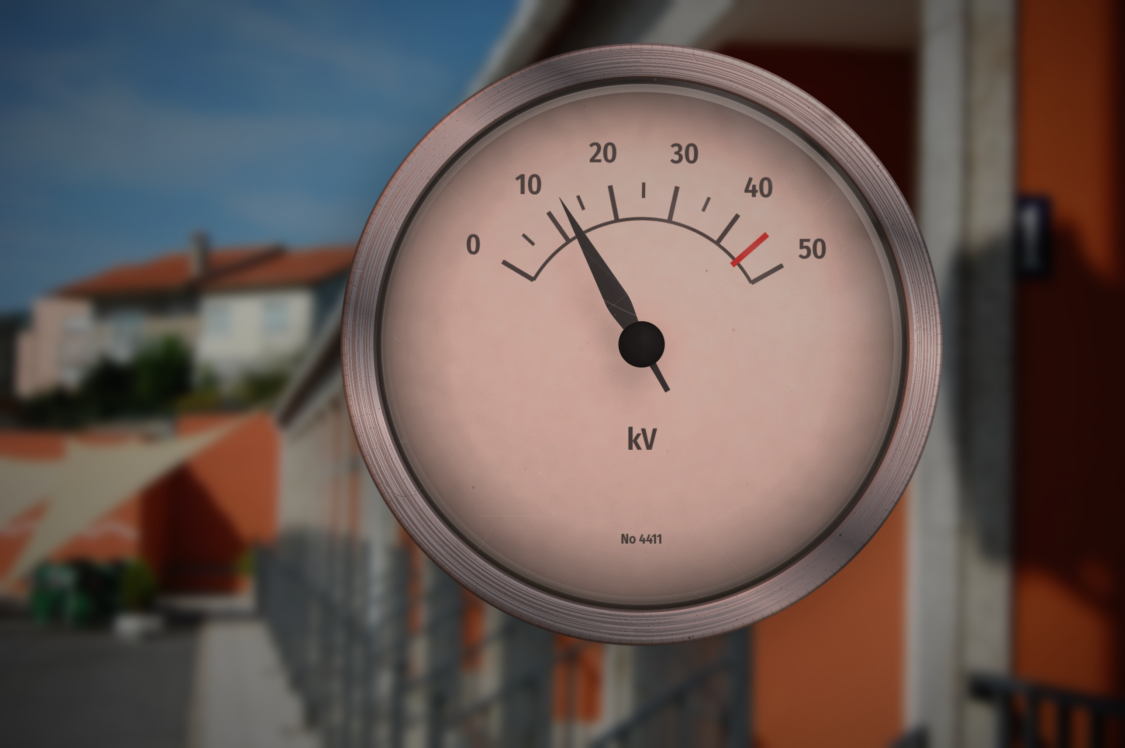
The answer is 12.5 kV
